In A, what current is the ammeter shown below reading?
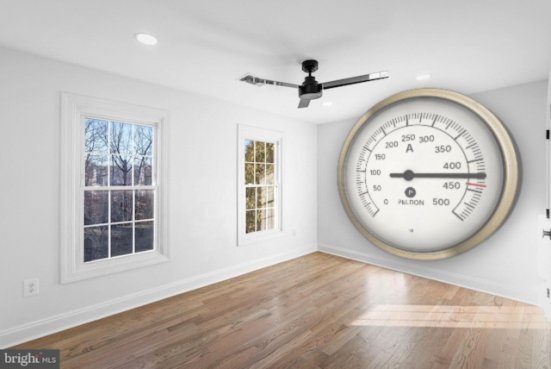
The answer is 425 A
